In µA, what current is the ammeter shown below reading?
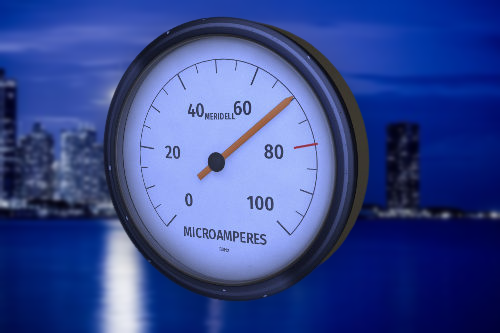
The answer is 70 µA
